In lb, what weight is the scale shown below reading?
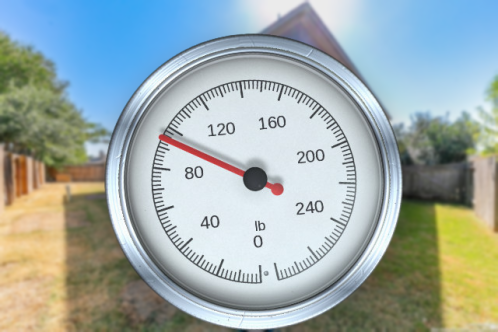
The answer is 94 lb
